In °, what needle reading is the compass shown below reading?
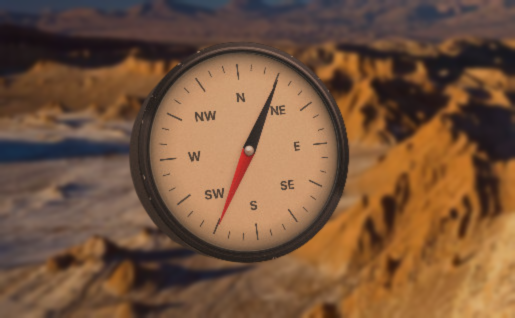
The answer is 210 °
